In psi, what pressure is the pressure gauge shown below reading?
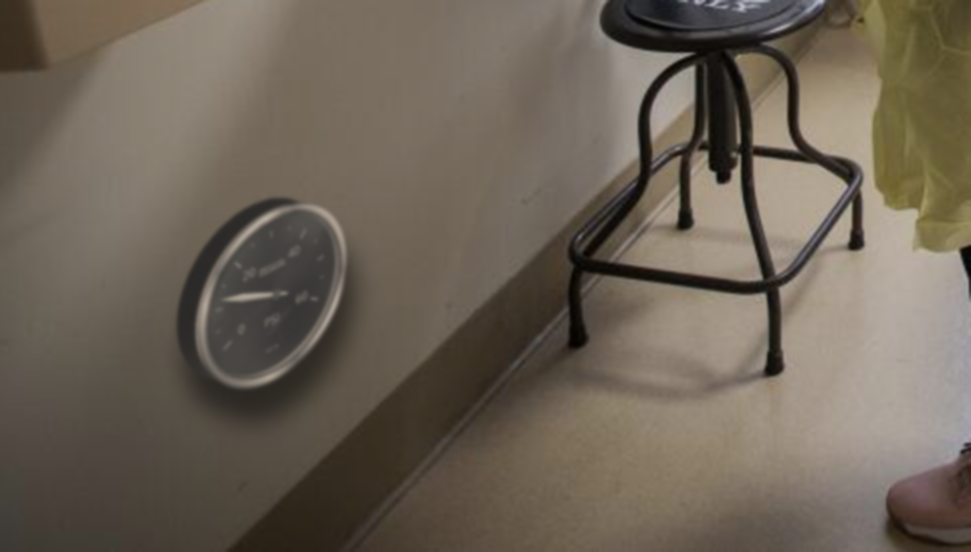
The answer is 12.5 psi
